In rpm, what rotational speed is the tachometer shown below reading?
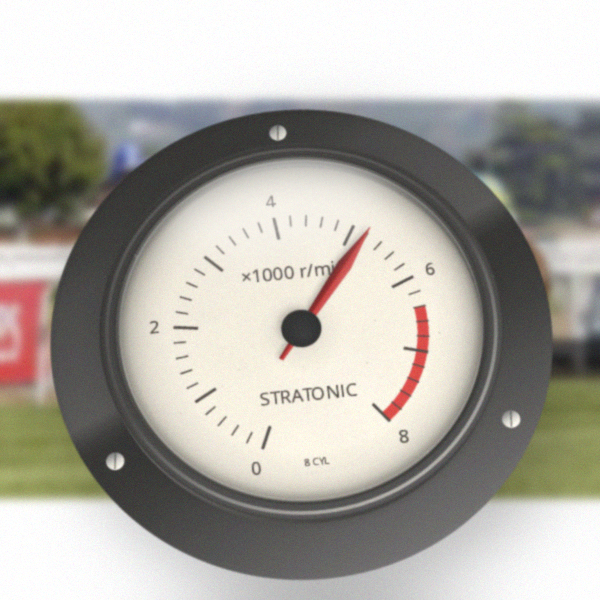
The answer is 5200 rpm
